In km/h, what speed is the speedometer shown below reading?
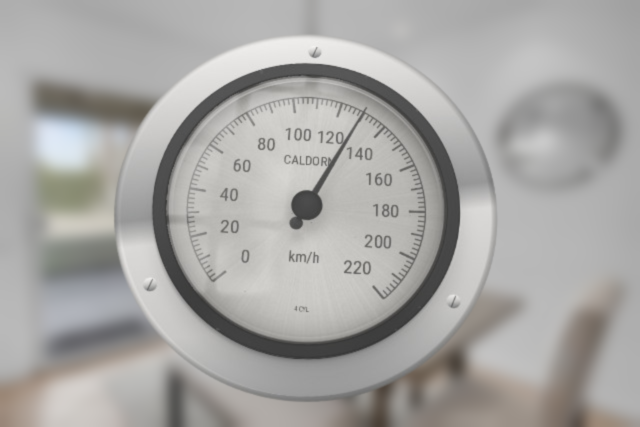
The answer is 130 km/h
